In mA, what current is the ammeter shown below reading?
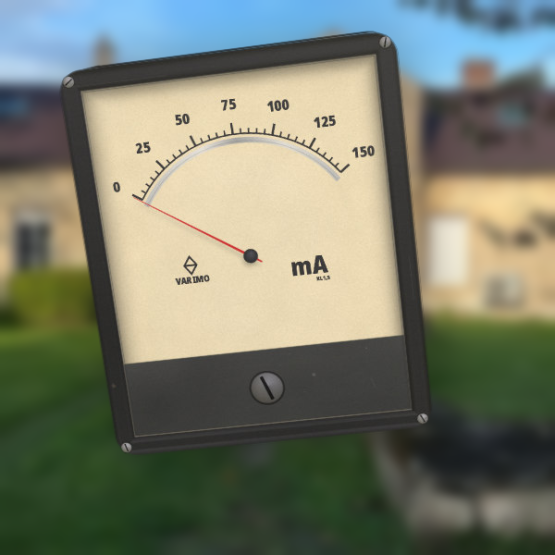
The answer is 0 mA
